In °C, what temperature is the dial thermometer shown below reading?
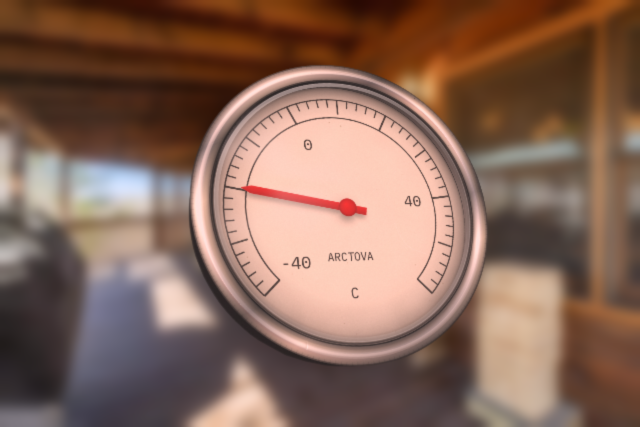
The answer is -20 °C
